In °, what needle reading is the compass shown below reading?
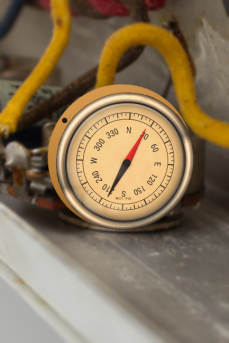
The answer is 25 °
